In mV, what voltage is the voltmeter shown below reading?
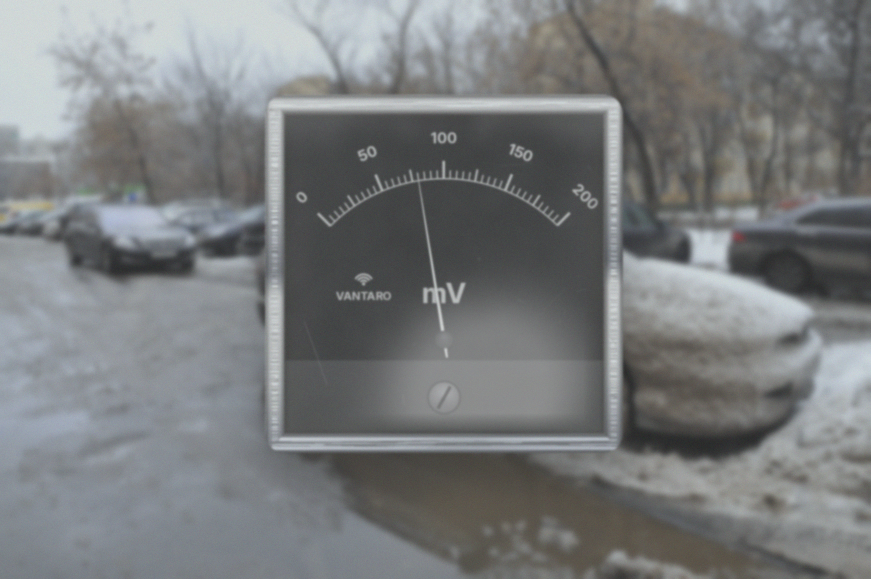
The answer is 80 mV
